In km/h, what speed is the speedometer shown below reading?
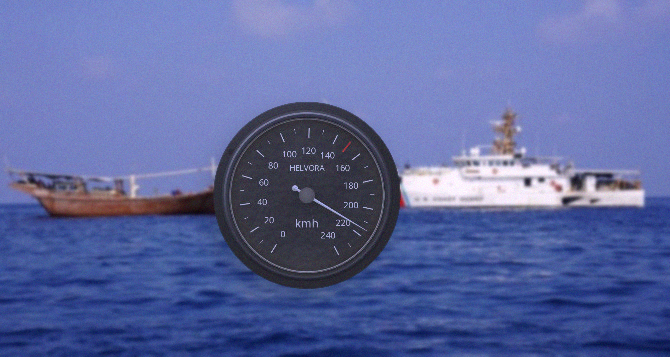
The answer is 215 km/h
